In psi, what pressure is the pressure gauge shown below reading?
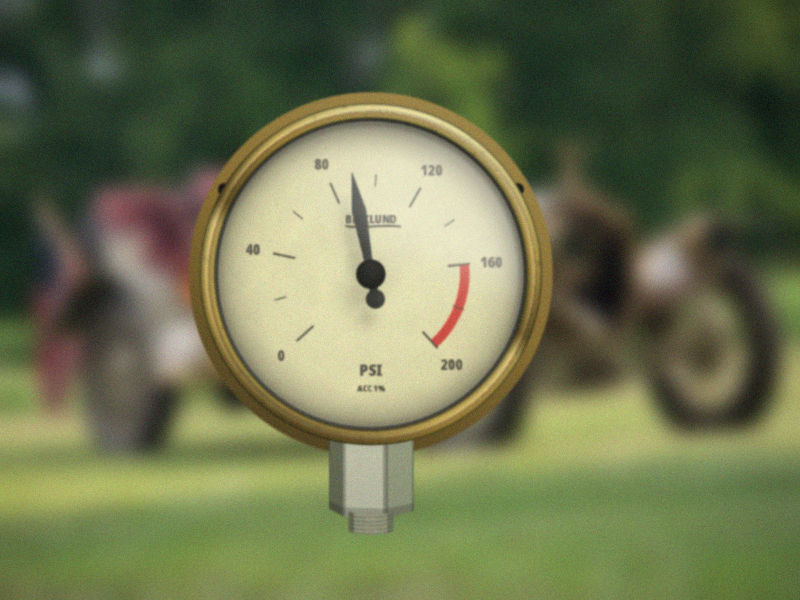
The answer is 90 psi
